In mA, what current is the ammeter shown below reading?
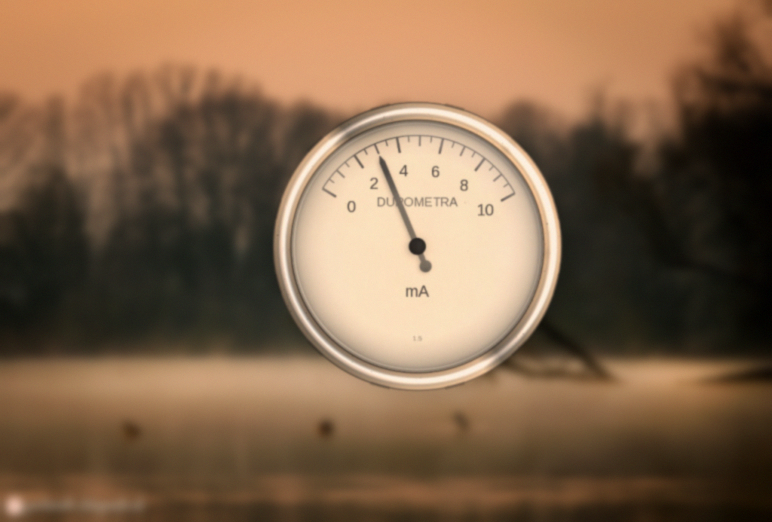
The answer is 3 mA
